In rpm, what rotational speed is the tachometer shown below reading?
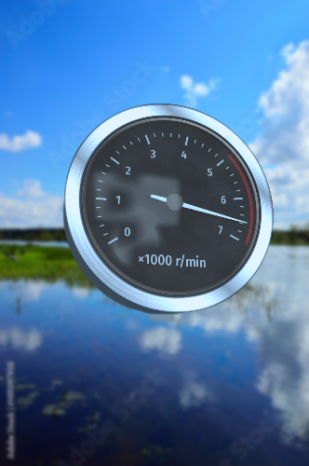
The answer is 6600 rpm
